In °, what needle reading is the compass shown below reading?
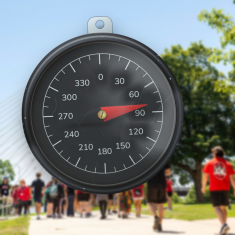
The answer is 80 °
